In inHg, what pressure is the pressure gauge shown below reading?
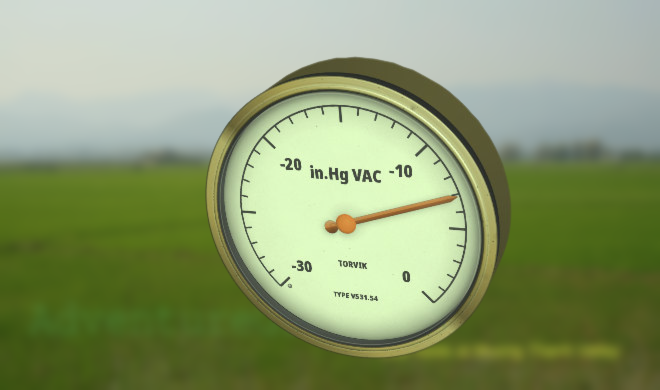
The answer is -7 inHg
